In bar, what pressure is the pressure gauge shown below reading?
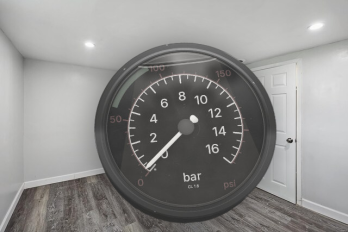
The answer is 0.25 bar
